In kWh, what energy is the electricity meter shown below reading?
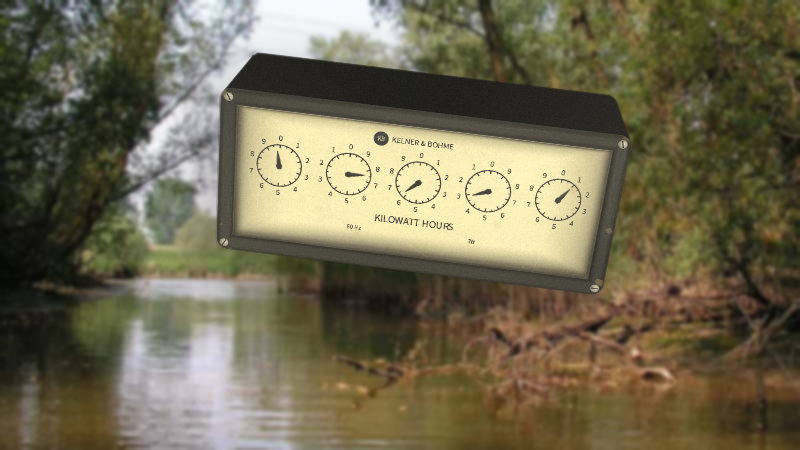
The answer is 97631 kWh
